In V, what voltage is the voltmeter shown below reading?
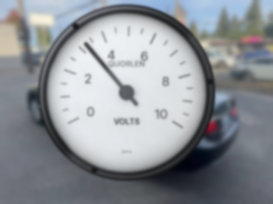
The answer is 3.25 V
